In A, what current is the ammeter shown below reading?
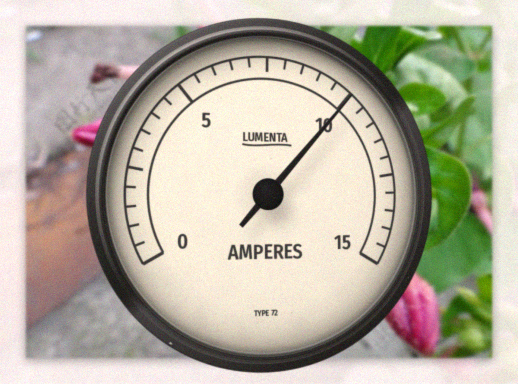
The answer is 10 A
